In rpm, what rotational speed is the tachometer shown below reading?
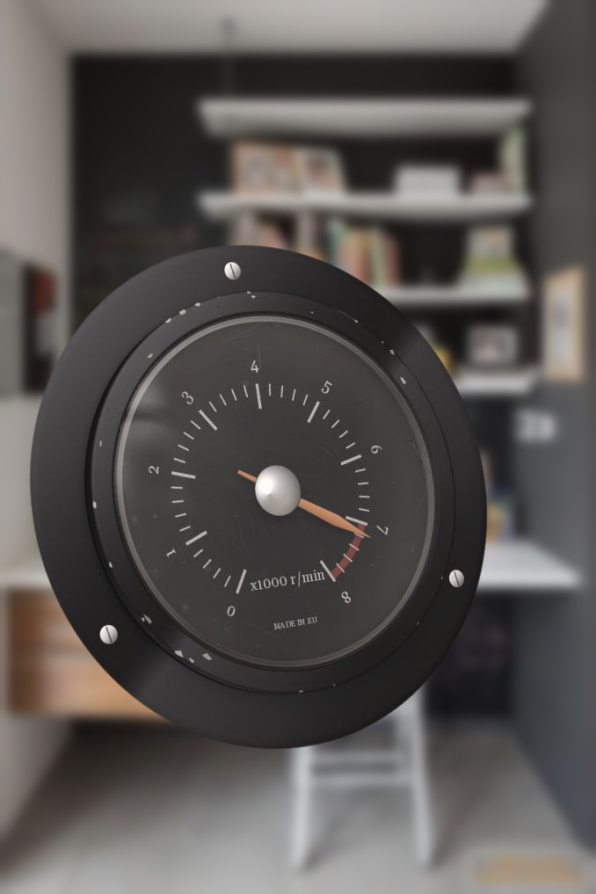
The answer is 7200 rpm
